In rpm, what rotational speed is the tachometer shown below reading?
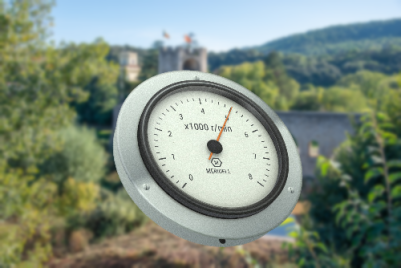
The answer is 5000 rpm
